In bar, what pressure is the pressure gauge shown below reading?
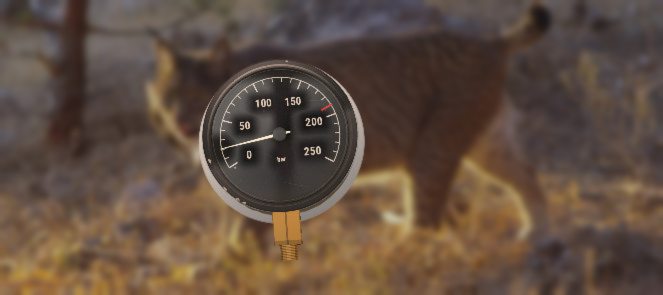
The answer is 20 bar
